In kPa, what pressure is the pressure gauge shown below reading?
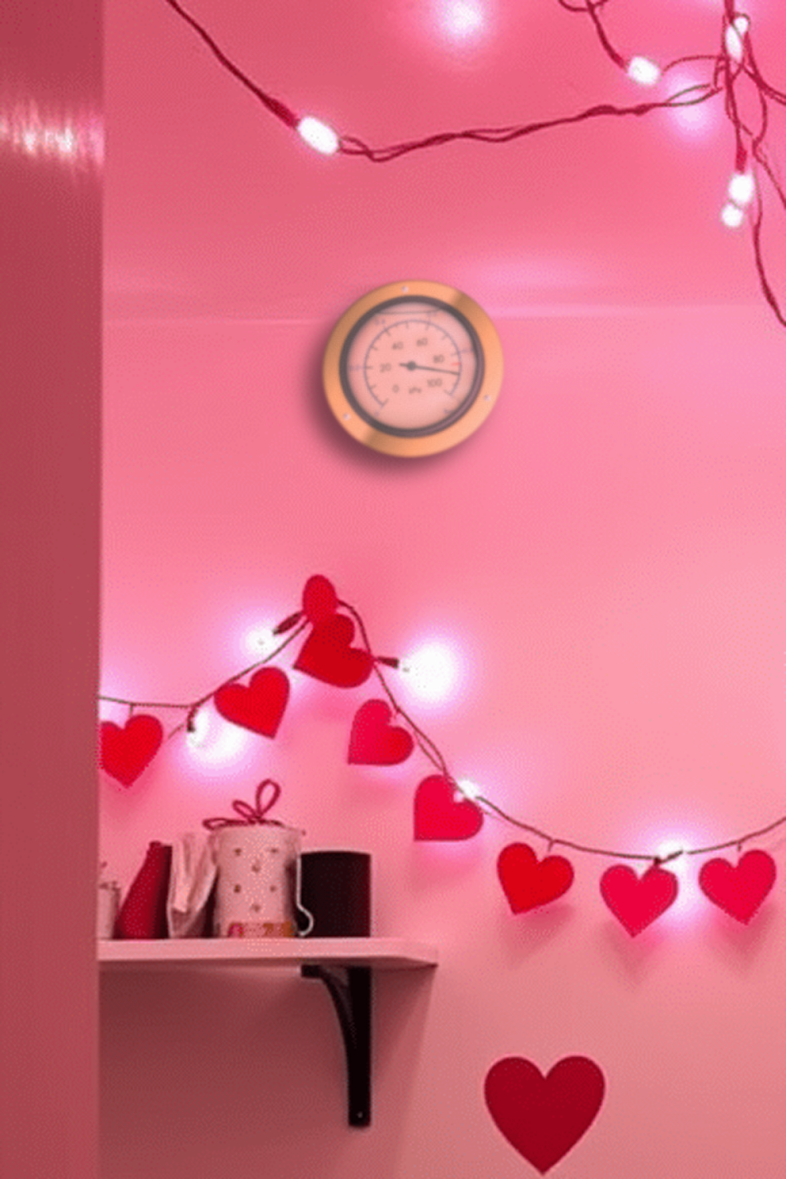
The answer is 90 kPa
